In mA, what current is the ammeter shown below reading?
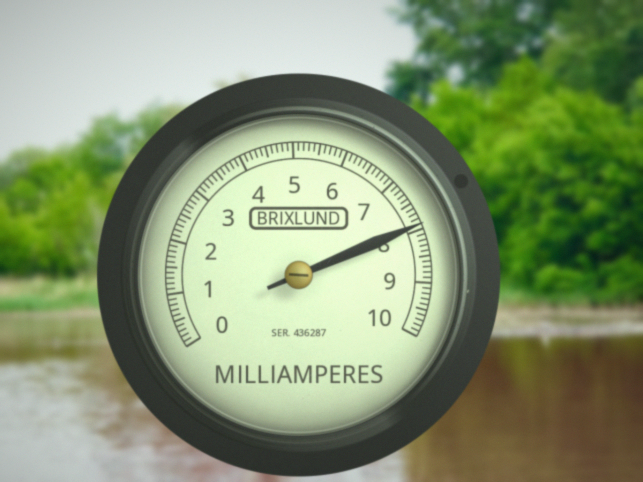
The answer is 7.9 mA
